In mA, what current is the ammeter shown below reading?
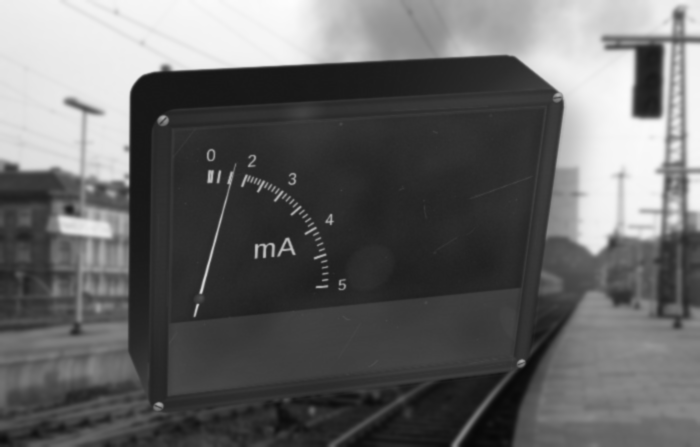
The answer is 1.5 mA
